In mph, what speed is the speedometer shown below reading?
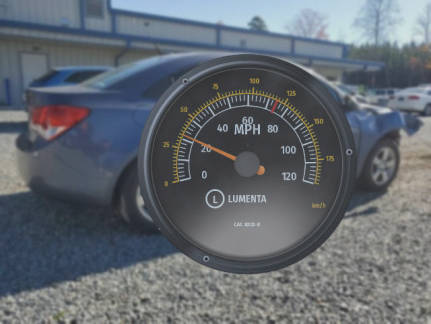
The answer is 22 mph
